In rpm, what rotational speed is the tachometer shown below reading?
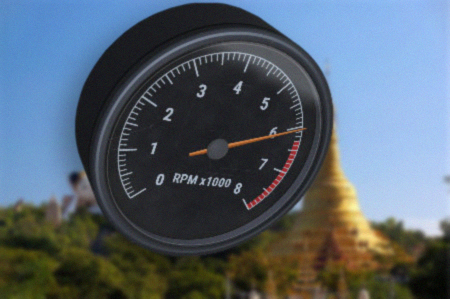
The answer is 6000 rpm
